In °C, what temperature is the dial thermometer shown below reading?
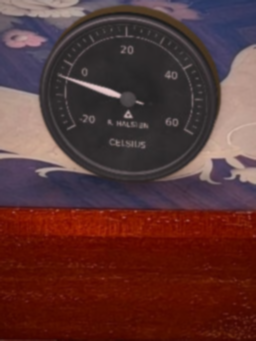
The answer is -4 °C
